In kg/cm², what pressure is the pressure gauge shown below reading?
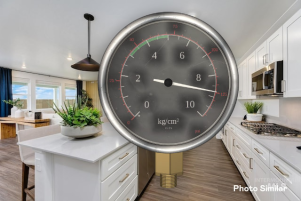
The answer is 8.75 kg/cm²
